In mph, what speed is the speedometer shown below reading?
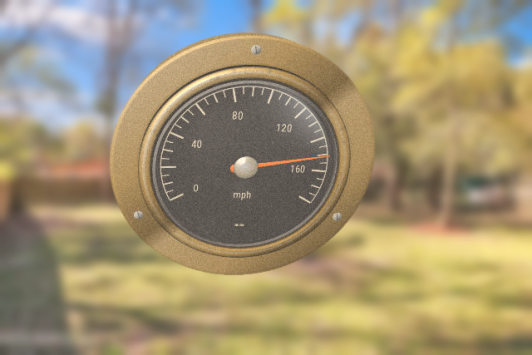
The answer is 150 mph
